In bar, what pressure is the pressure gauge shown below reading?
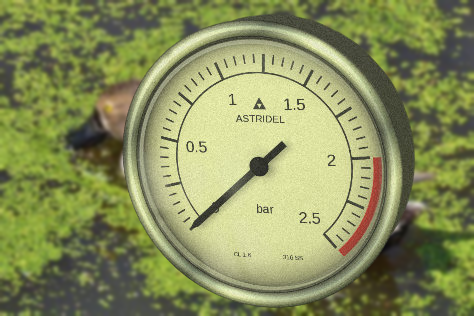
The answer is 0 bar
